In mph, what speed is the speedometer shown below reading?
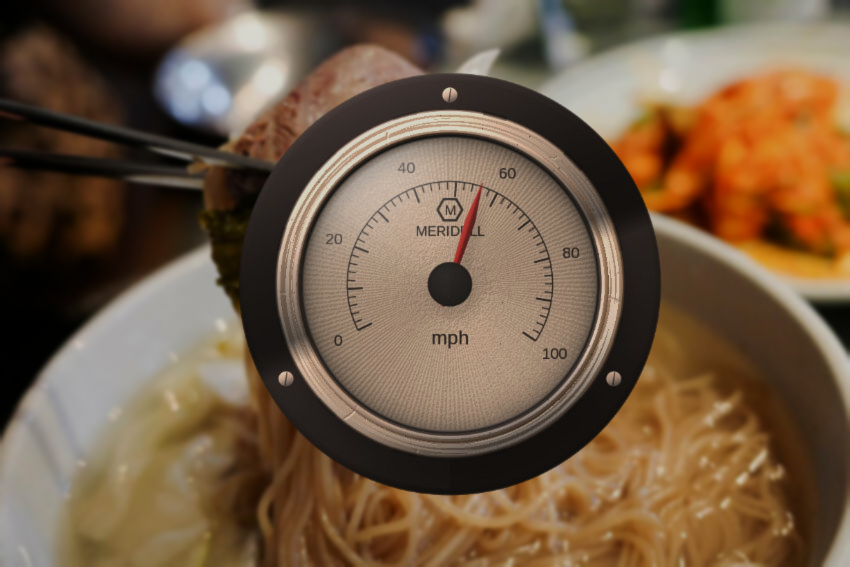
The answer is 56 mph
